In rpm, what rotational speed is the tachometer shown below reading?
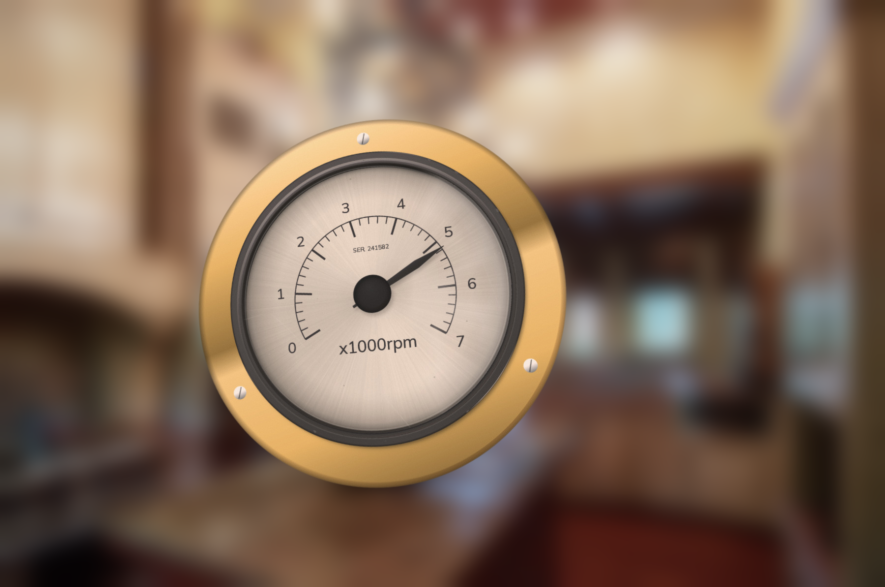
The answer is 5200 rpm
